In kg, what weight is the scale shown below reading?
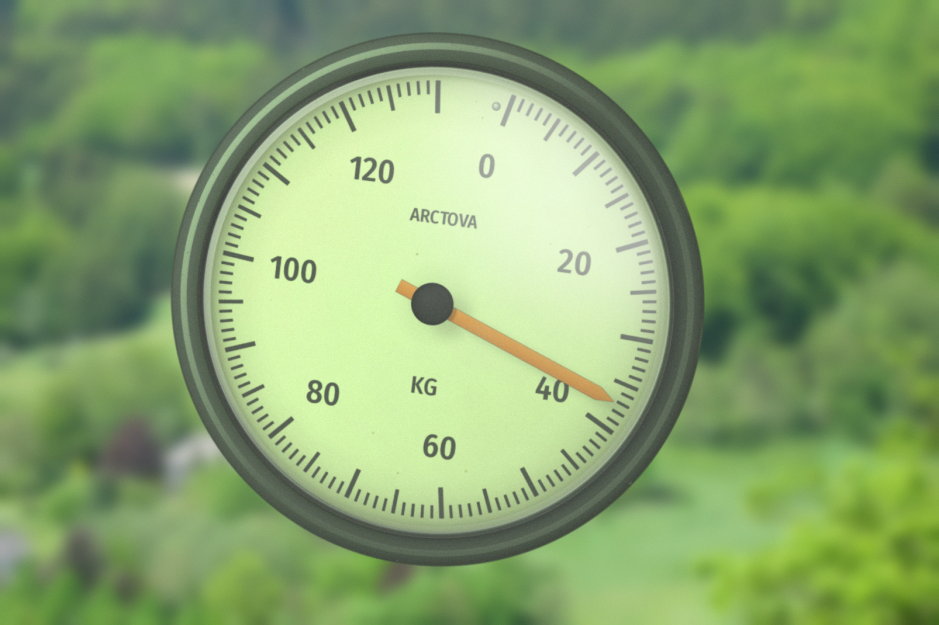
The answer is 37 kg
